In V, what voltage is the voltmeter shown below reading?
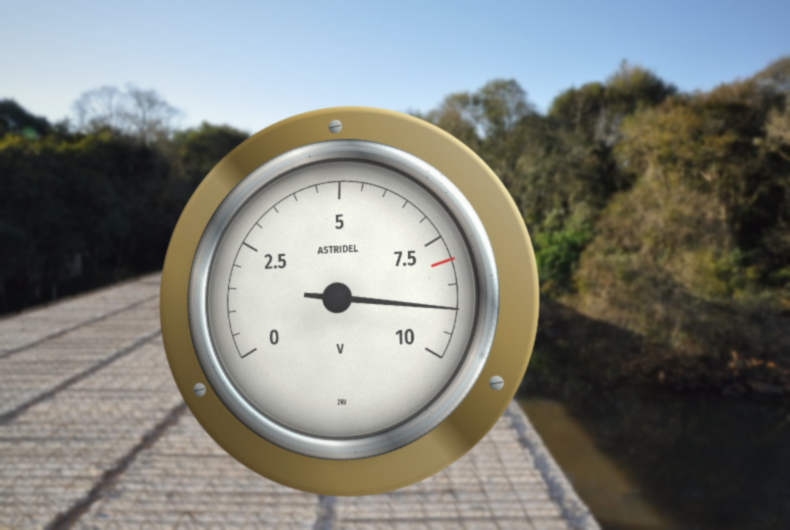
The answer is 9 V
